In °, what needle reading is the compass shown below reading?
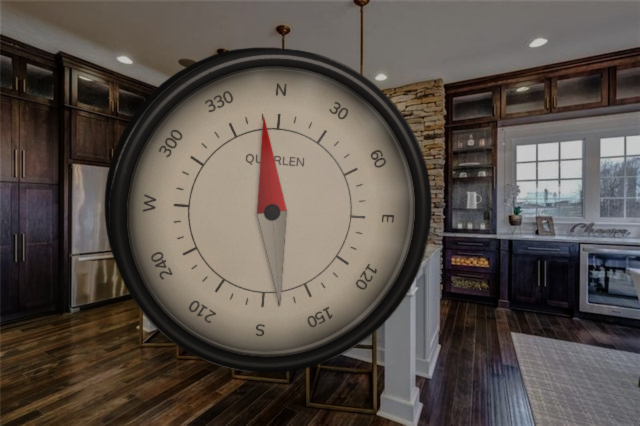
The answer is 350 °
